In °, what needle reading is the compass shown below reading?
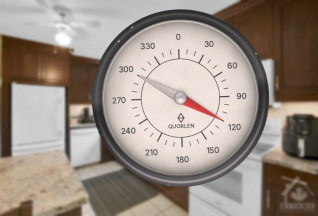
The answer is 120 °
